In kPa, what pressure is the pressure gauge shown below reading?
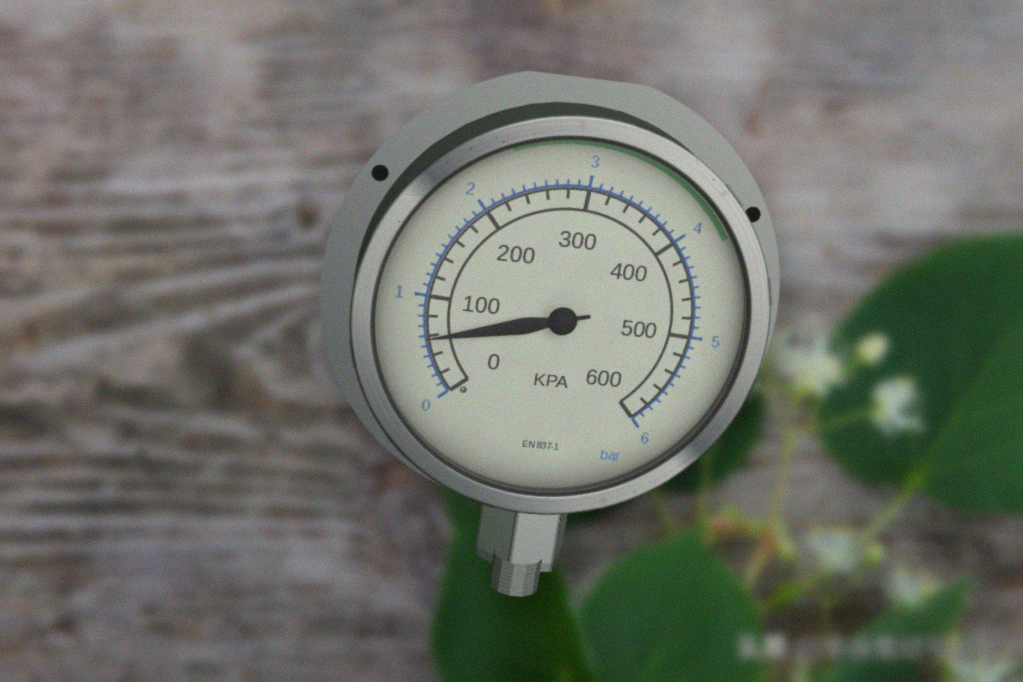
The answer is 60 kPa
